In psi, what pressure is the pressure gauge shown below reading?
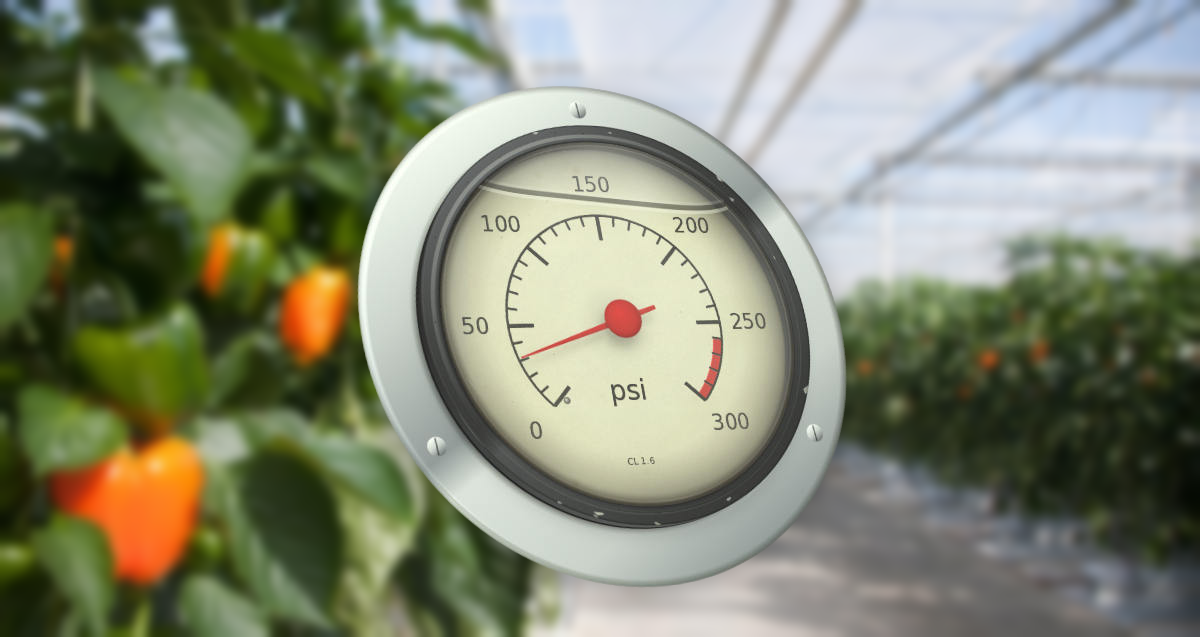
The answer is 30 psi
